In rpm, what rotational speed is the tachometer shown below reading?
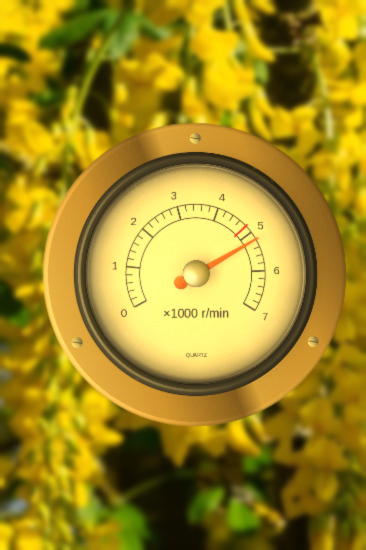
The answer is 5200 rpm
